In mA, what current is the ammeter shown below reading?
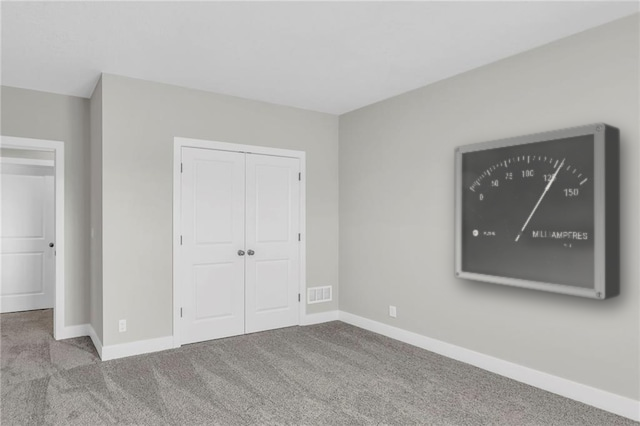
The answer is 130 mA
